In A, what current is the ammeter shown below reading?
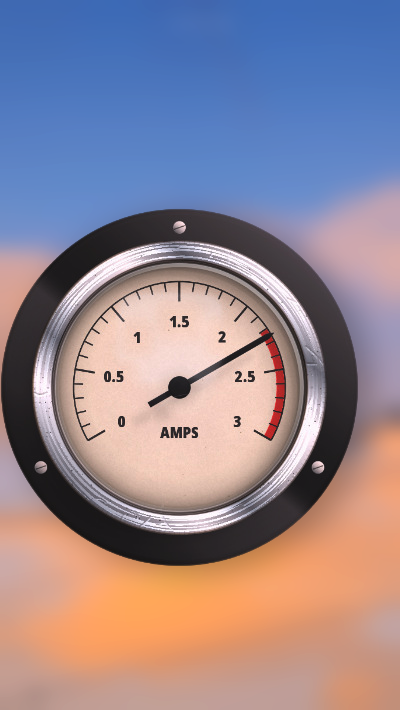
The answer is 2.25 A
